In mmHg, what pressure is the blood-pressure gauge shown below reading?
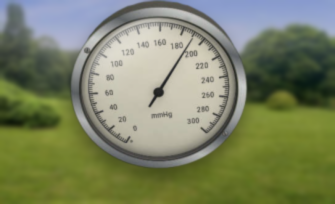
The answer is 190 mmHg
